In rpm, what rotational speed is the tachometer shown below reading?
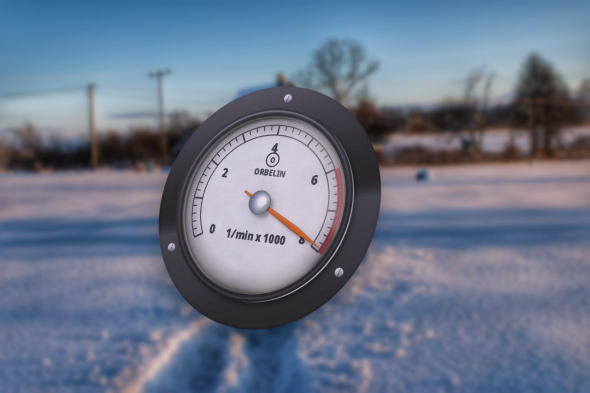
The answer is 7900 rpm
